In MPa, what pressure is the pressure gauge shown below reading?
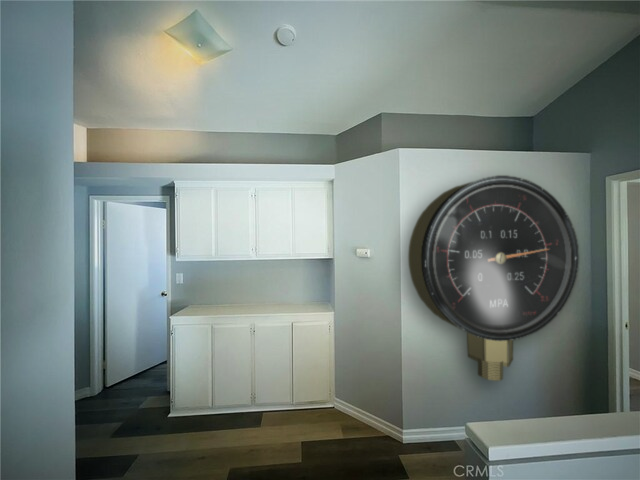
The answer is 0.2 MPa
